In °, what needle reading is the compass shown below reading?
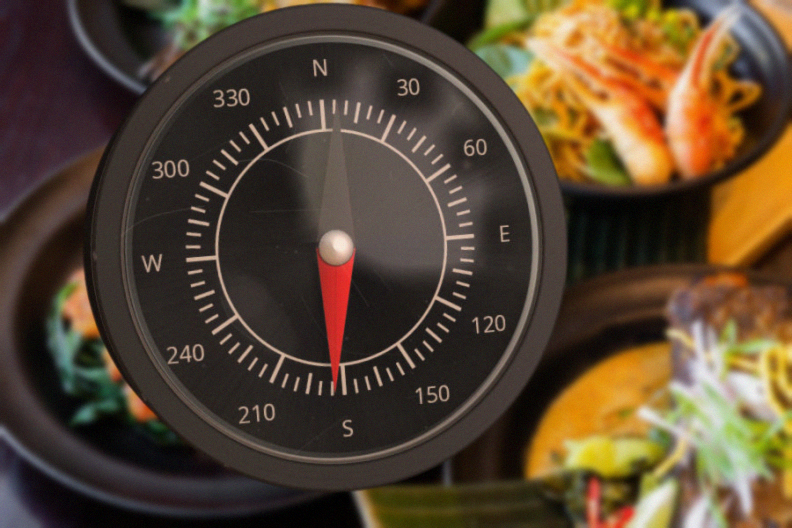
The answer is 185 °
